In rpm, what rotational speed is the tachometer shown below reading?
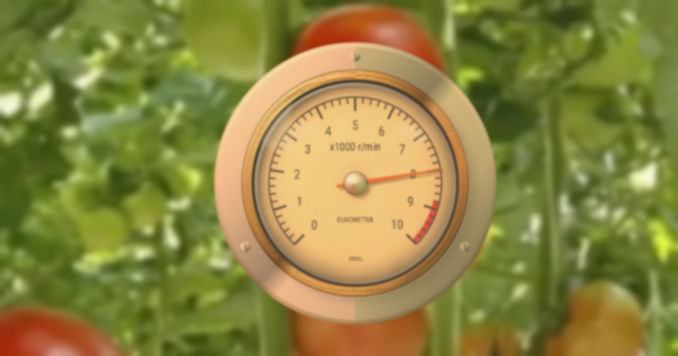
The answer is 8000 rpm
